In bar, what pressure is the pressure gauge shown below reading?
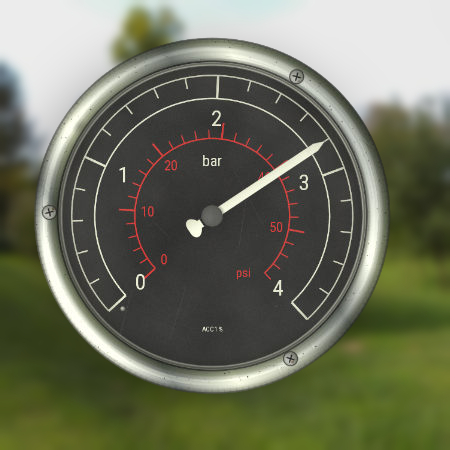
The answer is 2.8 bar
